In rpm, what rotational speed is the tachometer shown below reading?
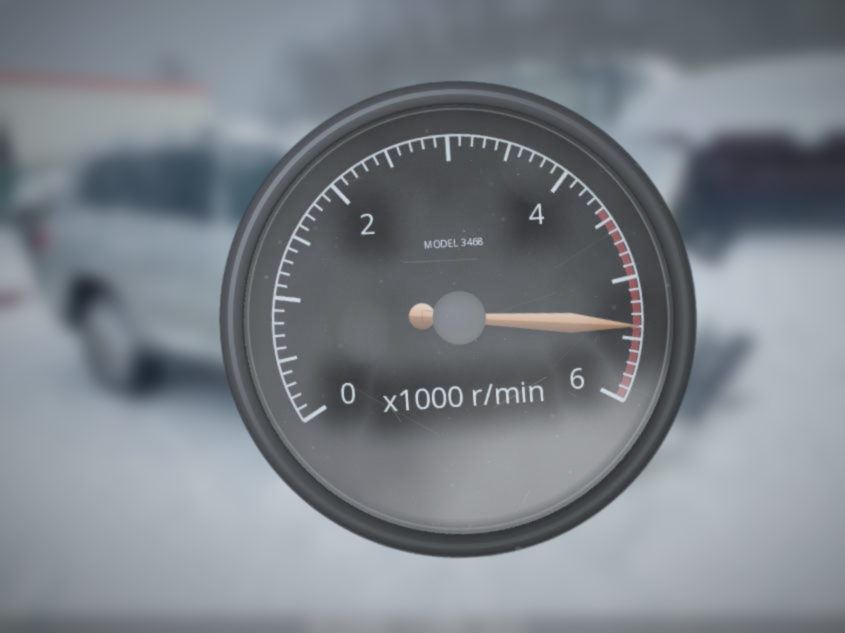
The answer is 5400 rpm
